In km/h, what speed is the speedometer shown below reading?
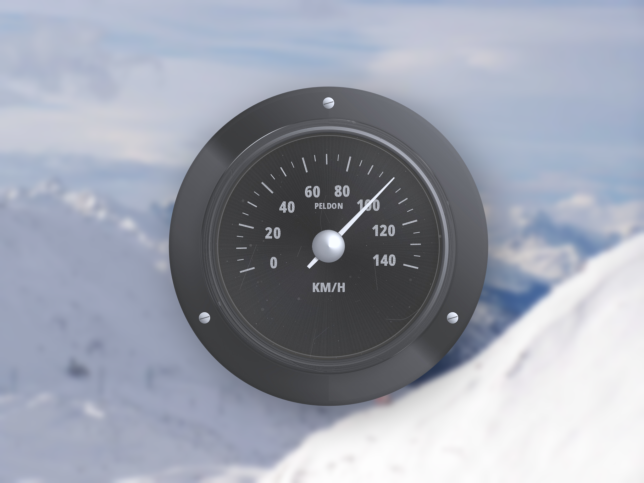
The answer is 100 km/h
